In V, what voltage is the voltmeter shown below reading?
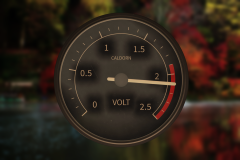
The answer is 2.1 V
